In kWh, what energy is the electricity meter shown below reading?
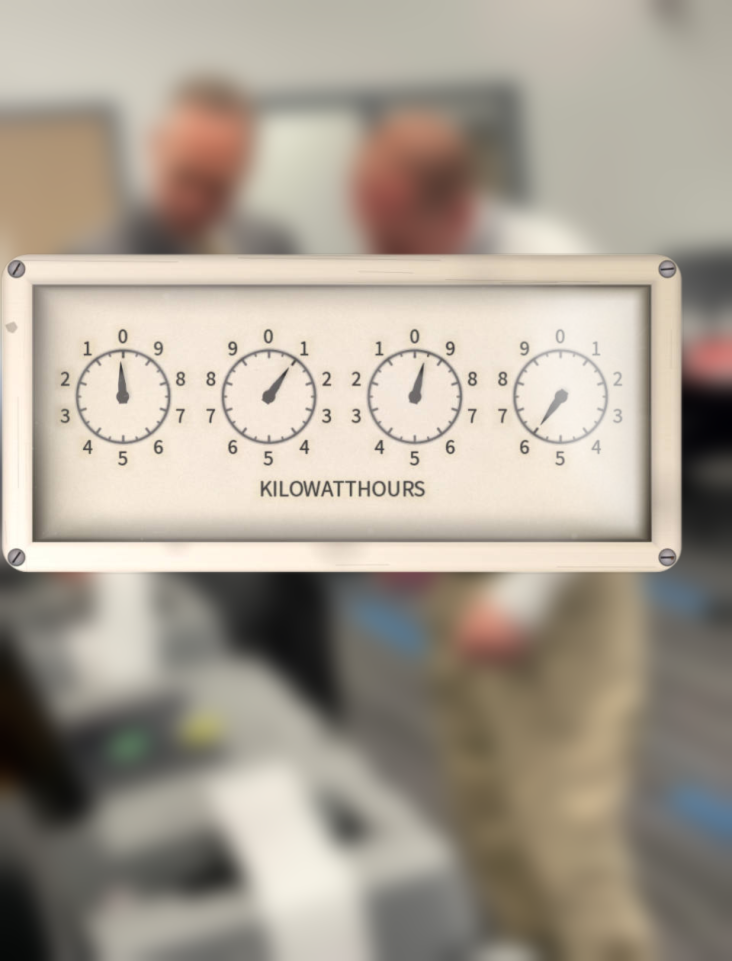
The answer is 96 kWh
